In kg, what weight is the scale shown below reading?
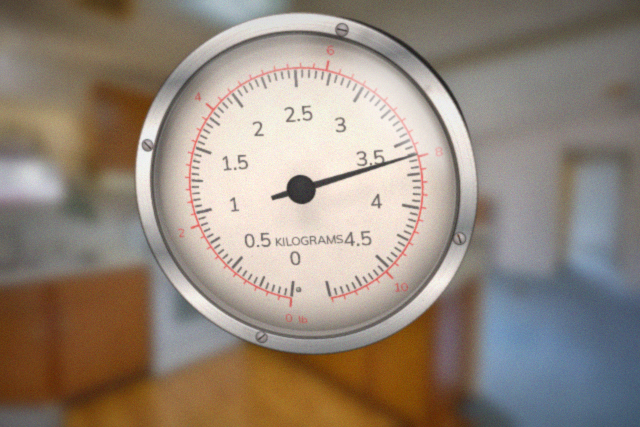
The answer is 3.6 kg
